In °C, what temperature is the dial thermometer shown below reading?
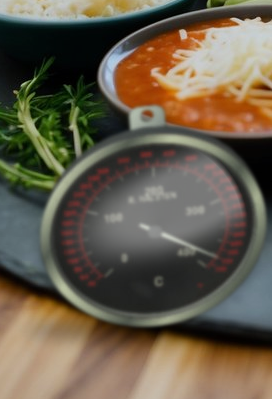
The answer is 380 °C
